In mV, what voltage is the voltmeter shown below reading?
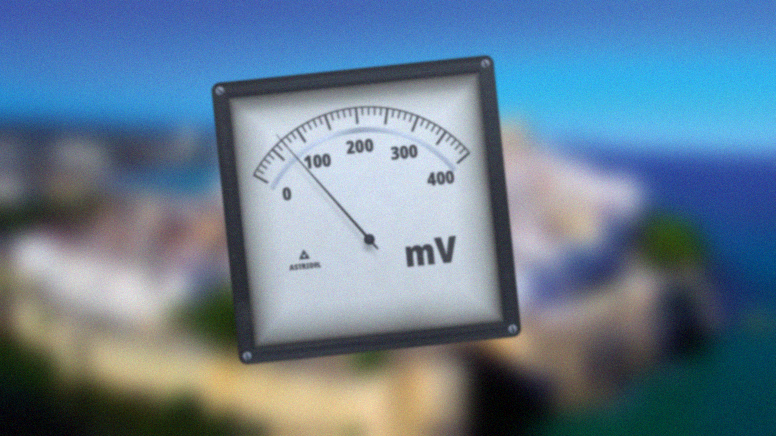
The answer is 70 mV
